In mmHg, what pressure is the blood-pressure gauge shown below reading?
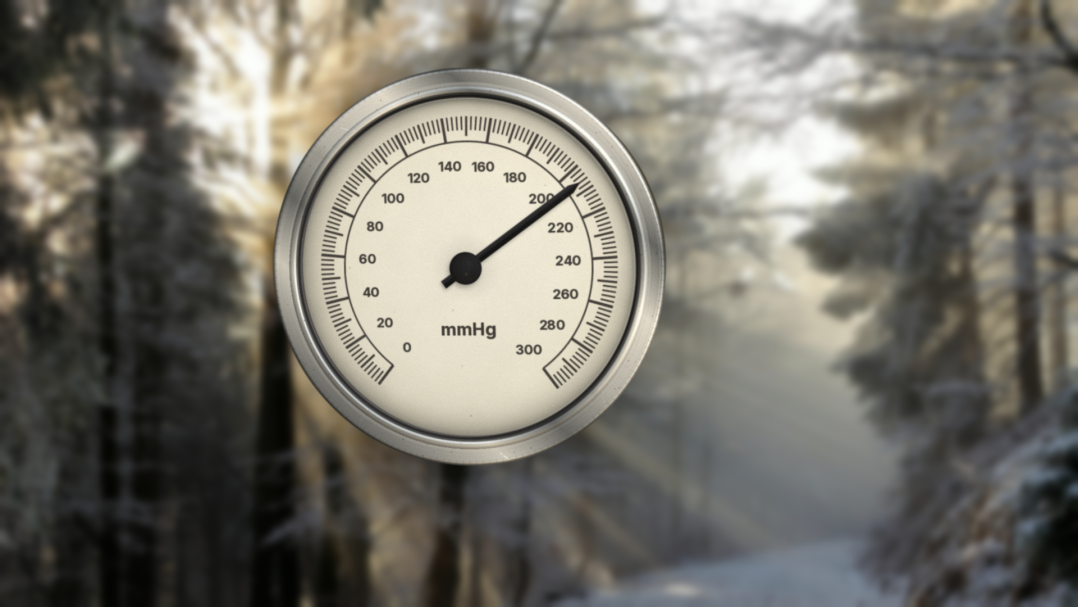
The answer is 206 mmHg
